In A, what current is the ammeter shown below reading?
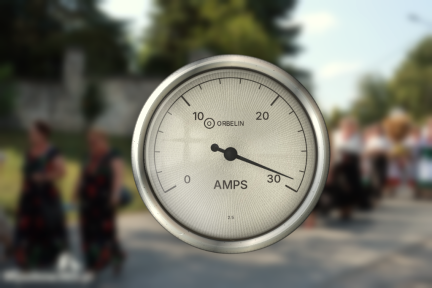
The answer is 29 A
